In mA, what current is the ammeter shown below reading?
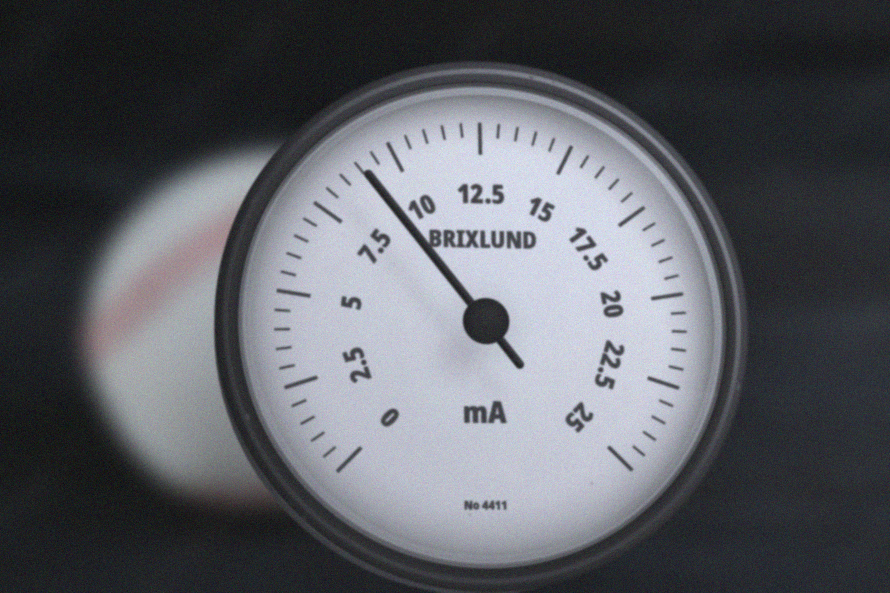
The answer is 9 mA
